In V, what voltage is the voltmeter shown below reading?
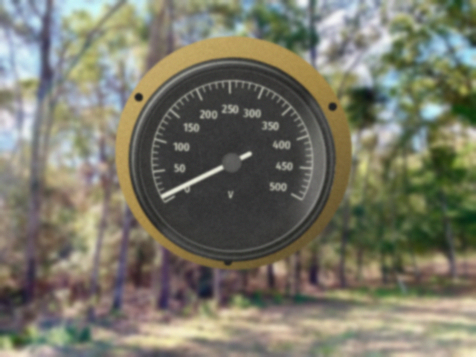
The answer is 10 V
